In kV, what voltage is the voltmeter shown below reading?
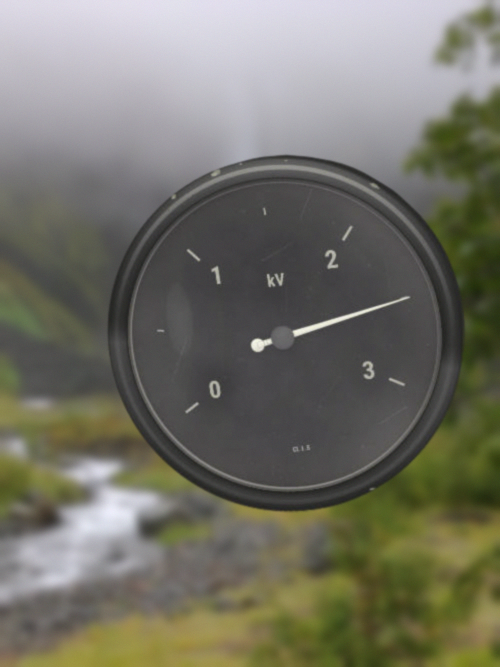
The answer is 2.5 kV
